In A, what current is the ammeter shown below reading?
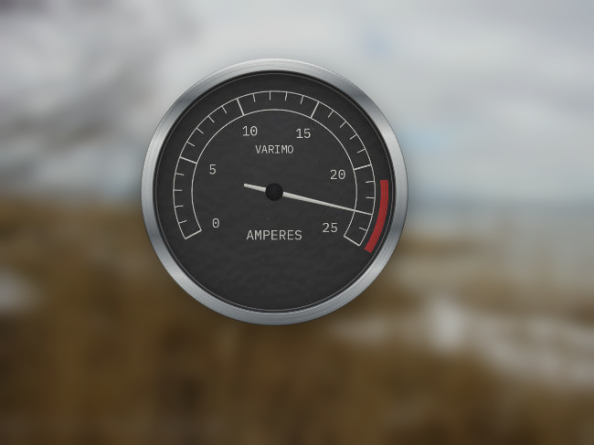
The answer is 23 A
